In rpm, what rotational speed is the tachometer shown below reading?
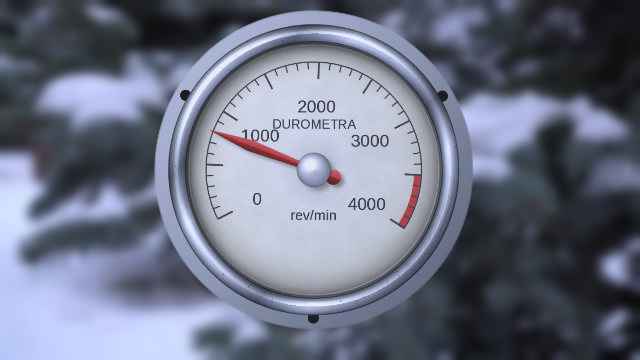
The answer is 800 rpm
